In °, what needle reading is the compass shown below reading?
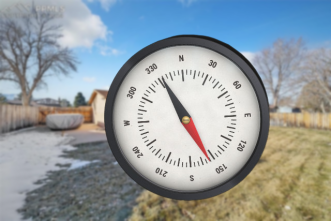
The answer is 155 °
